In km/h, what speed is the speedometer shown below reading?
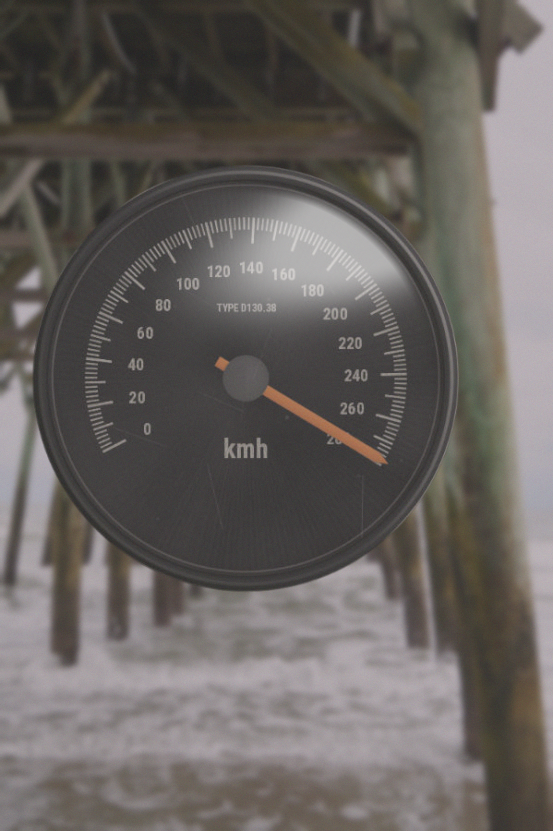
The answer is 278 km/h
